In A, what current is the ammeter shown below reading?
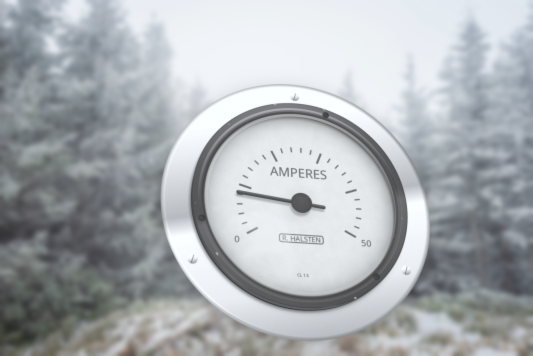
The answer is 8 A
